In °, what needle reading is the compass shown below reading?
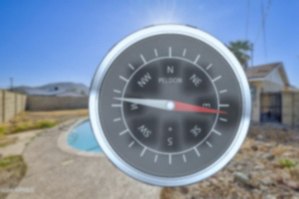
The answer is 97.5 °
